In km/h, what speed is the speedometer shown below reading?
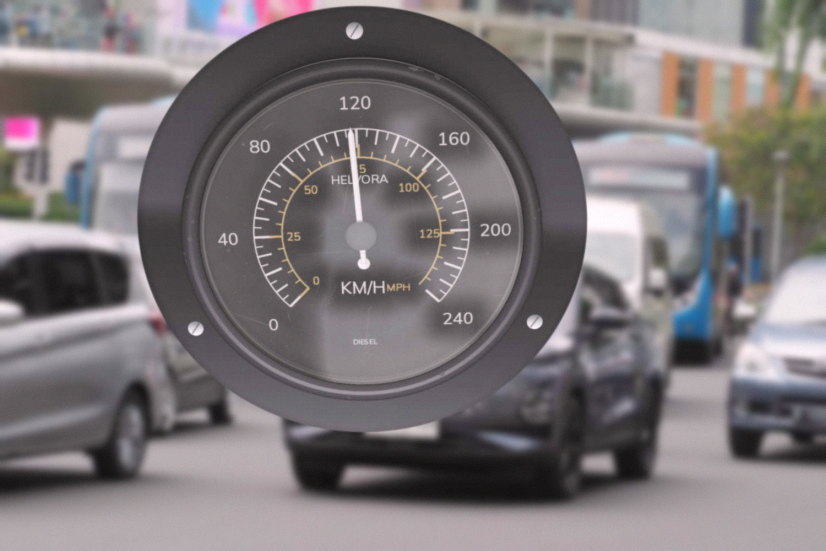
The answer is 117.5 km/h
